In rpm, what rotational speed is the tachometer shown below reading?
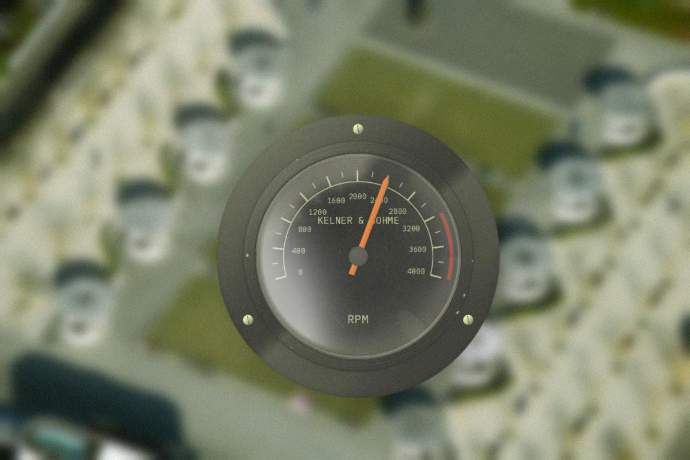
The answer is 2400 rpm
